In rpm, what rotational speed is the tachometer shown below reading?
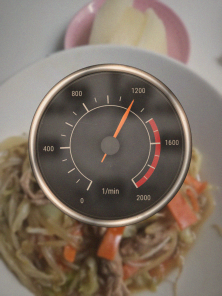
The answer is 1200 rpm
